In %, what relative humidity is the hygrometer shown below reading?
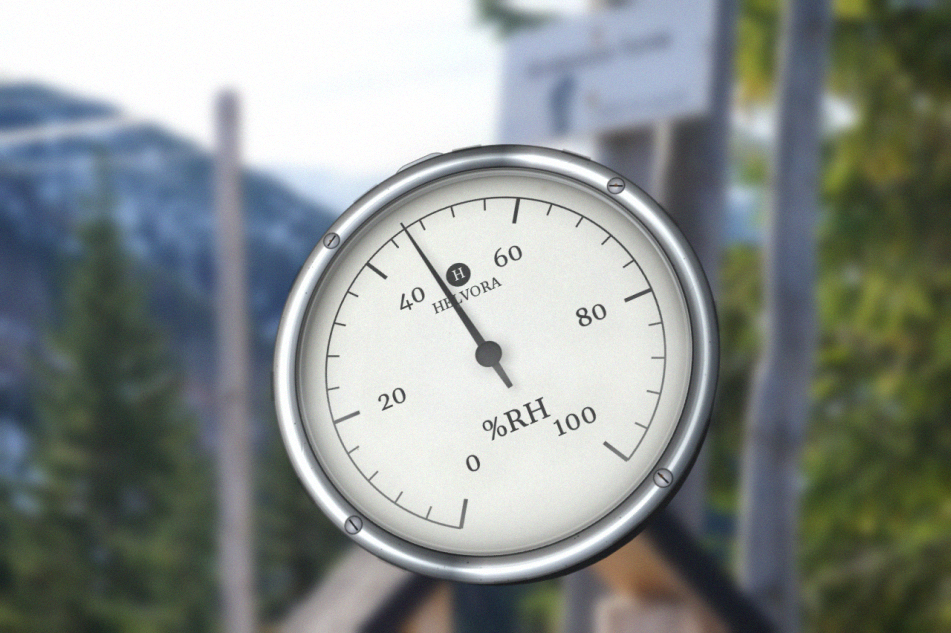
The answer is 46 %
